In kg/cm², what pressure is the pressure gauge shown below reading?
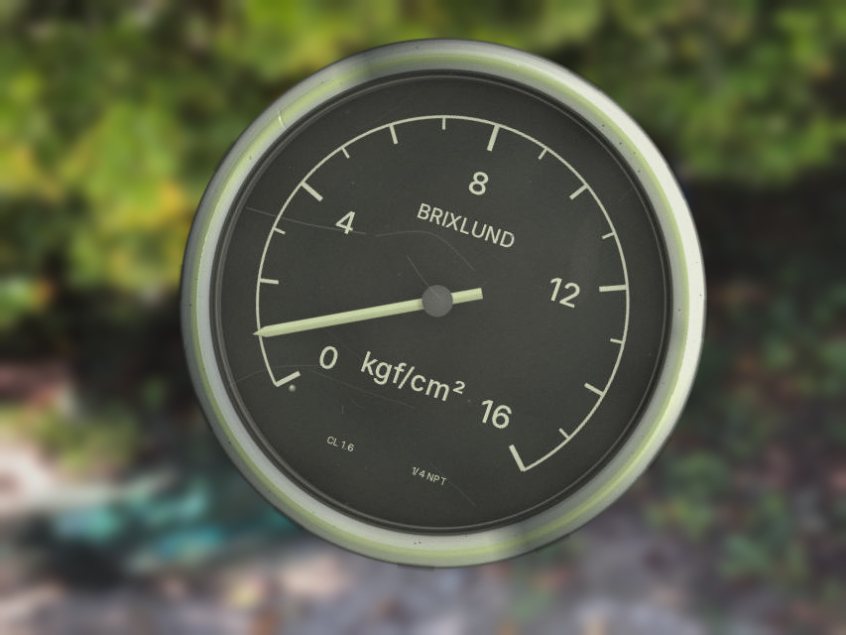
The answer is 1 kg/cm²
